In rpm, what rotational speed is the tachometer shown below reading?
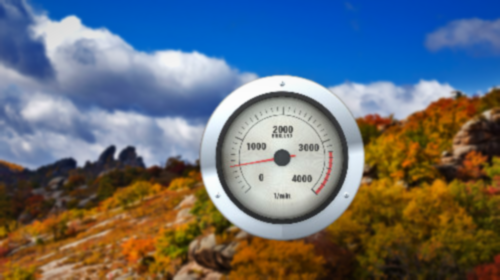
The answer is 500 rpm
